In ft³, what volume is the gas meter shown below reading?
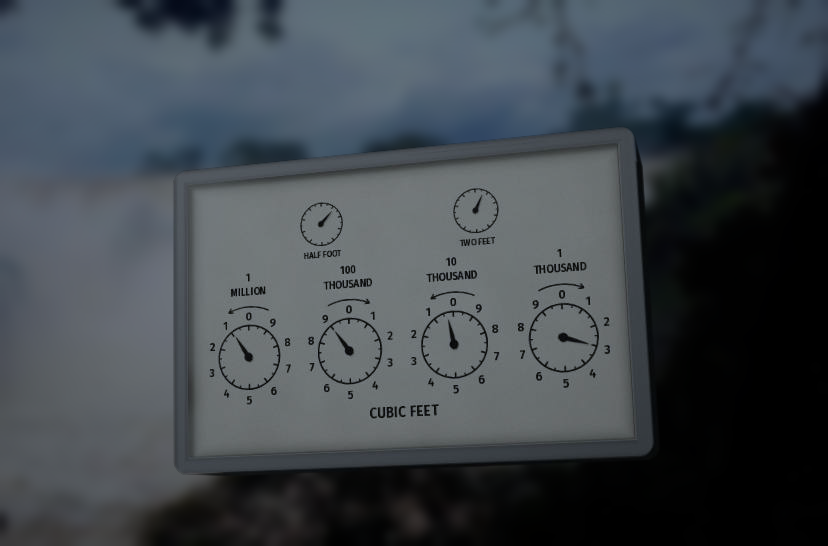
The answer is 90300 ft³
